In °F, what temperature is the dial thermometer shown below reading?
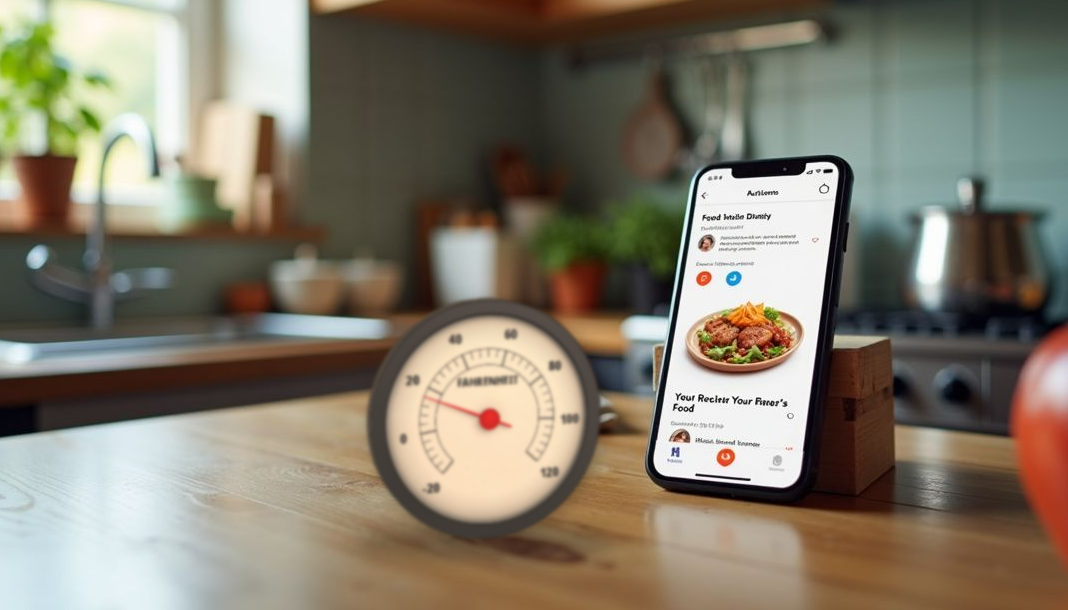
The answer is 16 °F
